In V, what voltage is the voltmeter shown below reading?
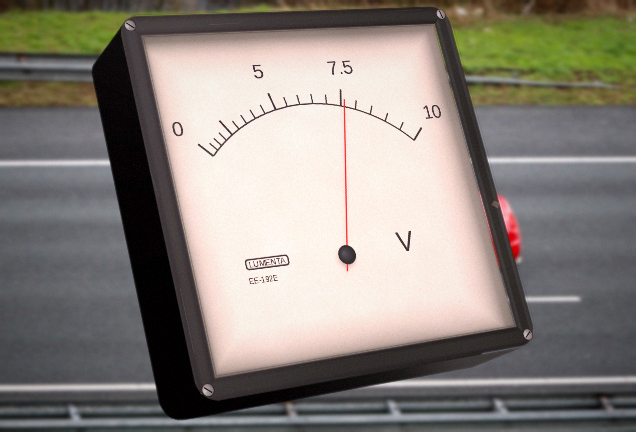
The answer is 7.5 V
